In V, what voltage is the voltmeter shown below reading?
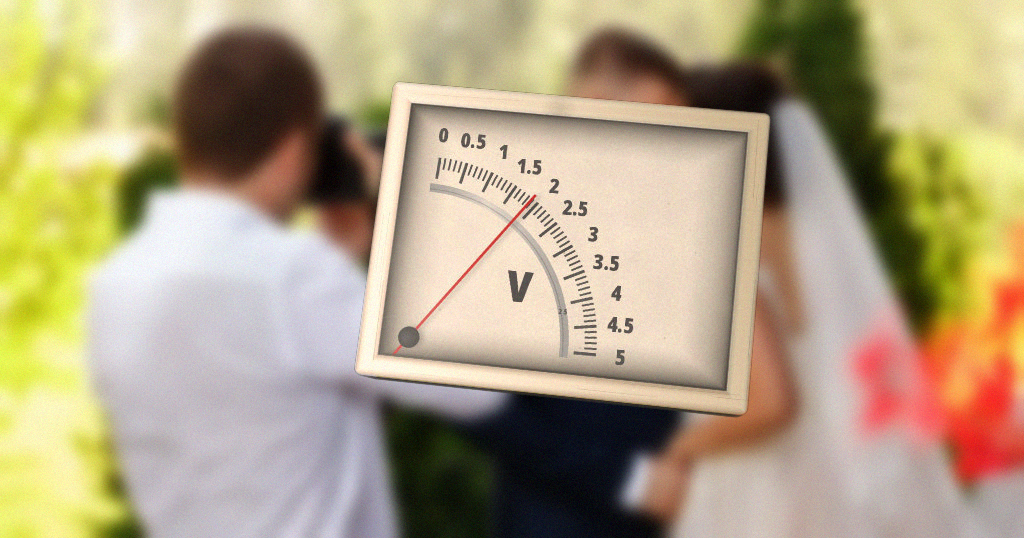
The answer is 1.9 V
